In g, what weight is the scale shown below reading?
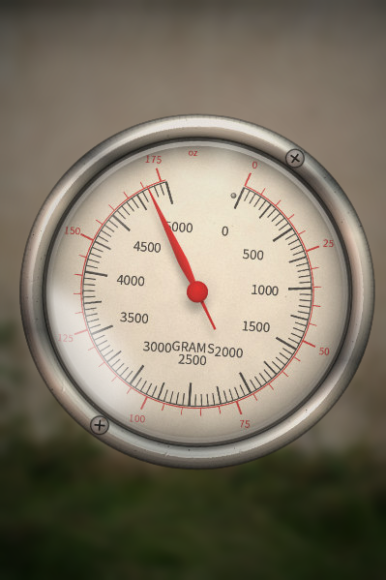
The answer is 4850 g
